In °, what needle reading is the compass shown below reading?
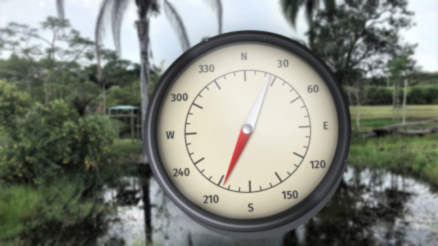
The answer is 205 °
